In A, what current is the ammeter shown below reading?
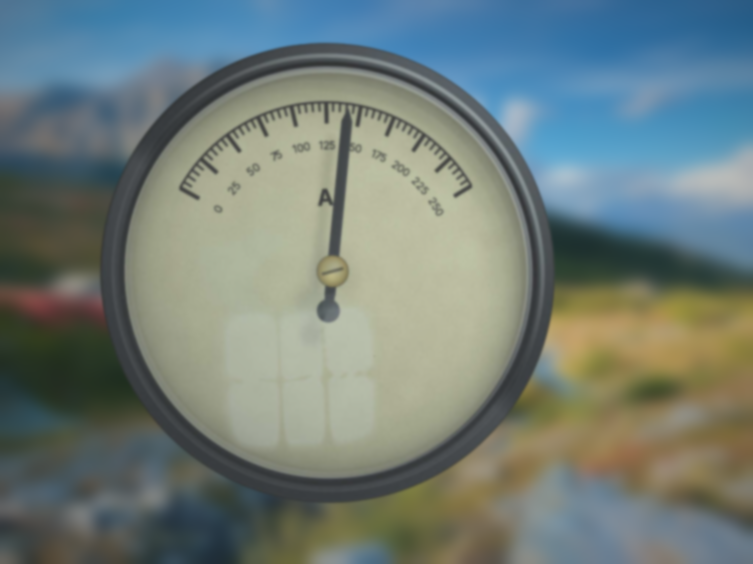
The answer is 140 A
